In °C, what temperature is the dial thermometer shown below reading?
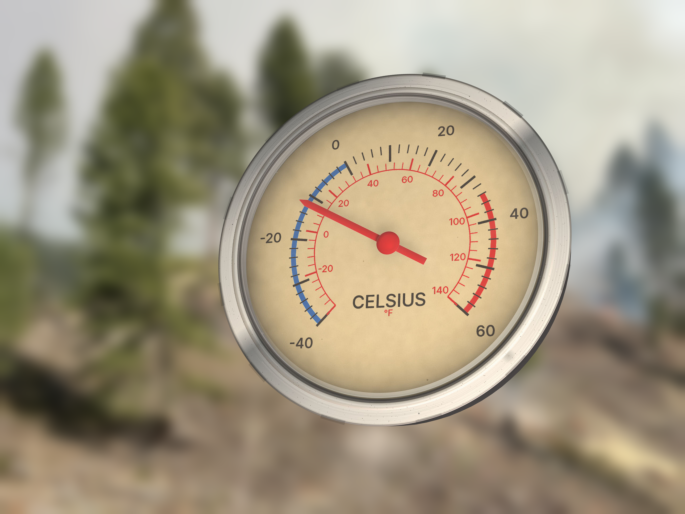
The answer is -12 °C
